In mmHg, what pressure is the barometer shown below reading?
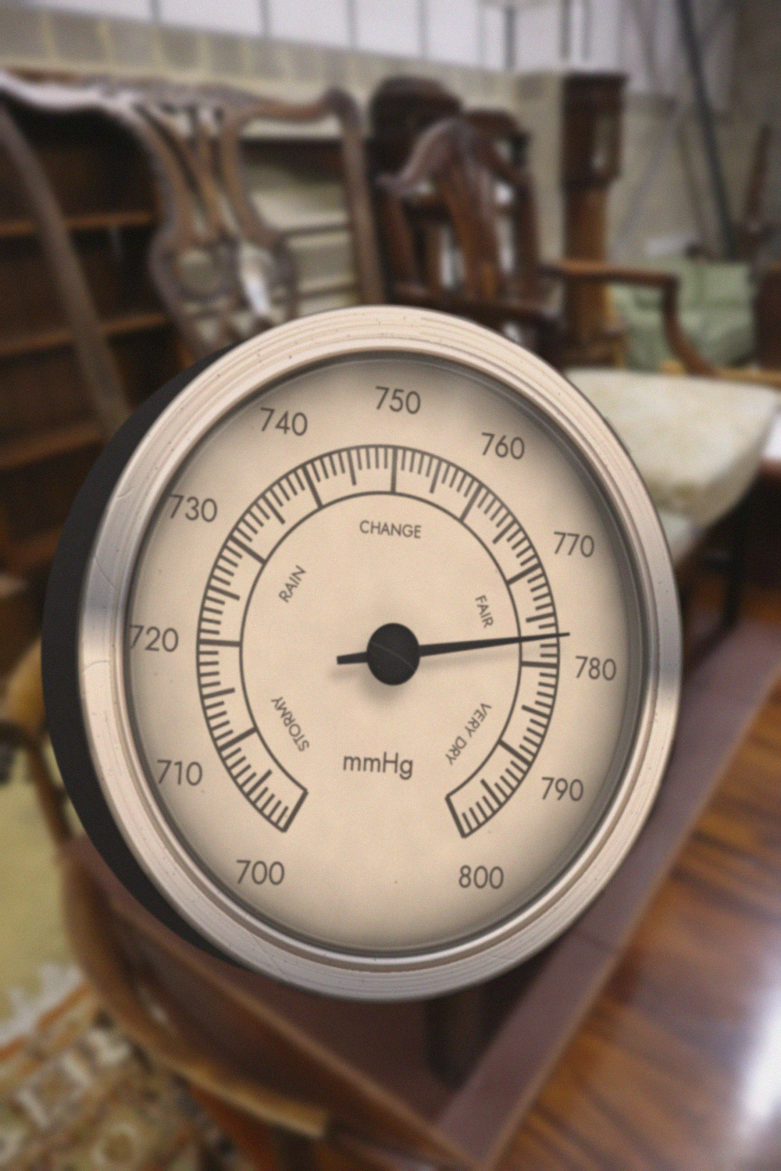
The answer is 777 mmHg
